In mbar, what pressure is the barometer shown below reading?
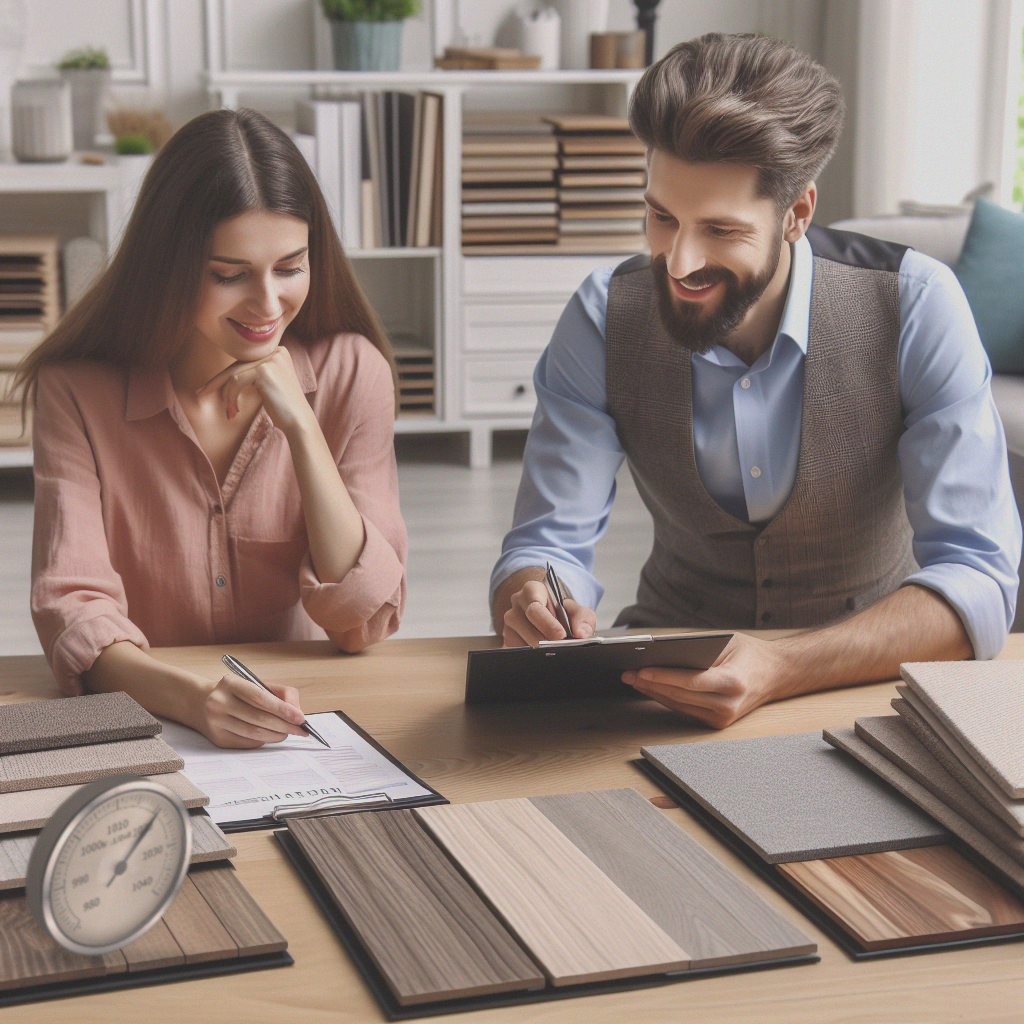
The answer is 1020 mbar
